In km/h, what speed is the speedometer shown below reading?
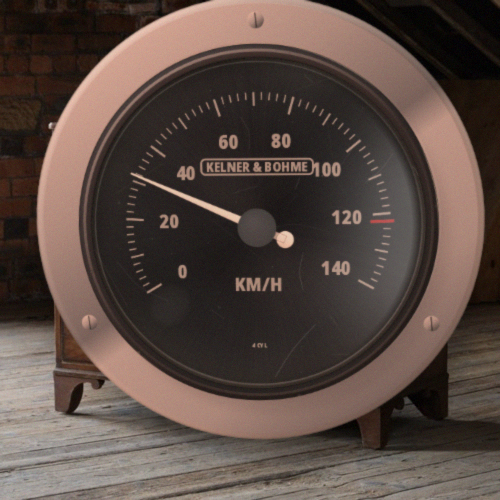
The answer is 32 km/h
